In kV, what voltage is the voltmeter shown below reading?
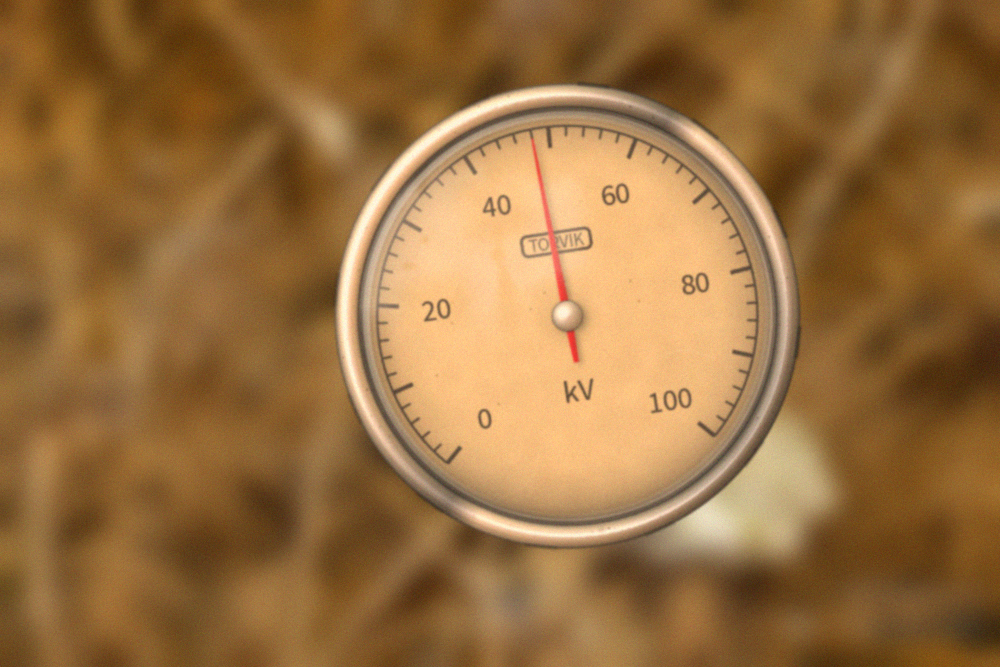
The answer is 48 kV
